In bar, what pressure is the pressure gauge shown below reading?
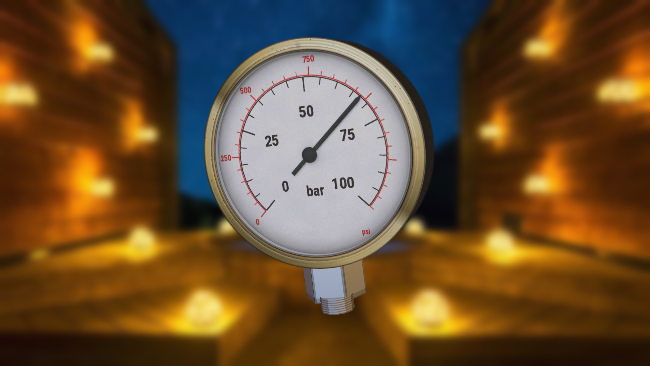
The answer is 67.5 bar
